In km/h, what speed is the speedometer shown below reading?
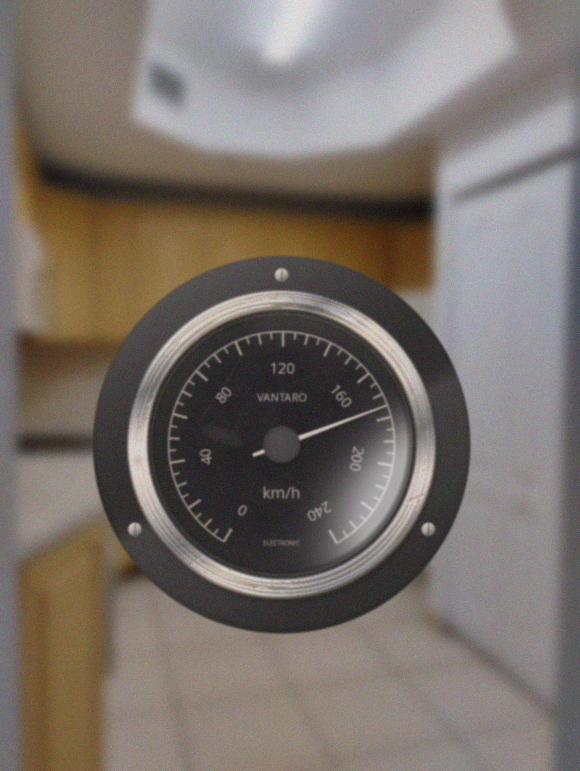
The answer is 175 km/h
